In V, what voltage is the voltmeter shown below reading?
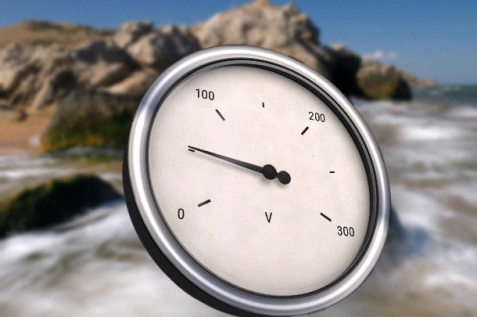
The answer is 50 V
